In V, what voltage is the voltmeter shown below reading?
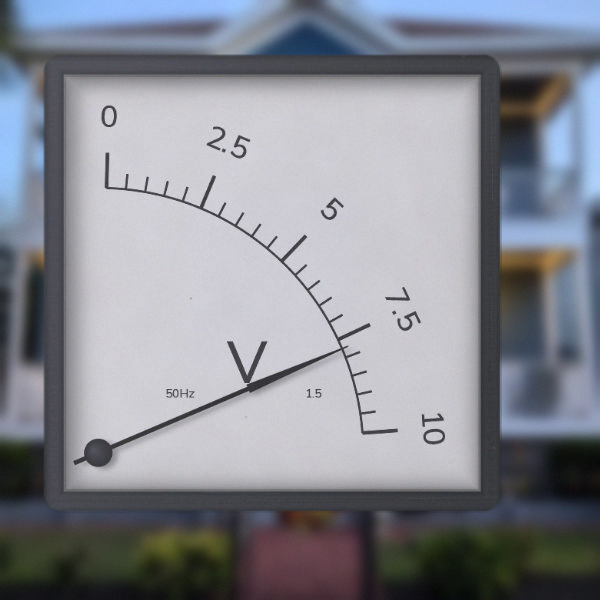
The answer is 7.75 V
